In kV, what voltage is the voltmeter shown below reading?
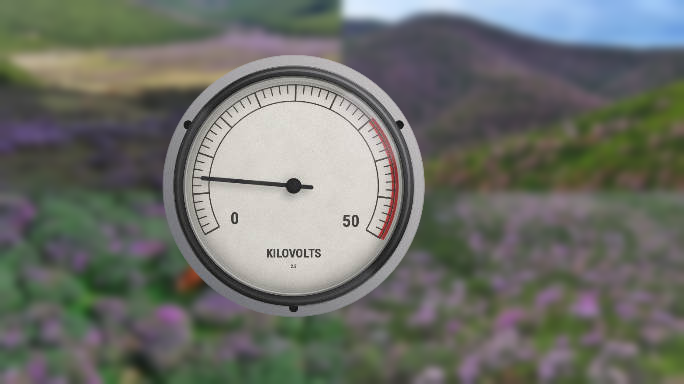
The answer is 7 kV
